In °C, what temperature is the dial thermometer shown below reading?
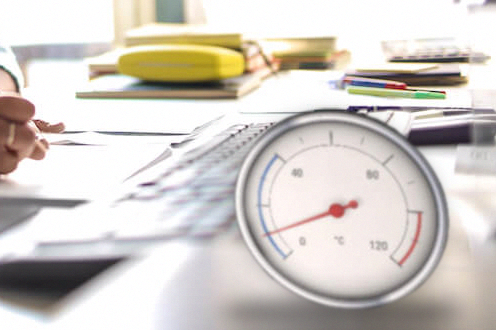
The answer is 10 °C
